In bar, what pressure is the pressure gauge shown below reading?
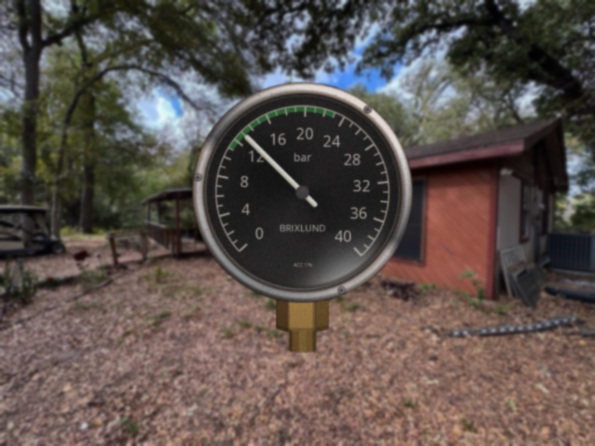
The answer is 13 bar
